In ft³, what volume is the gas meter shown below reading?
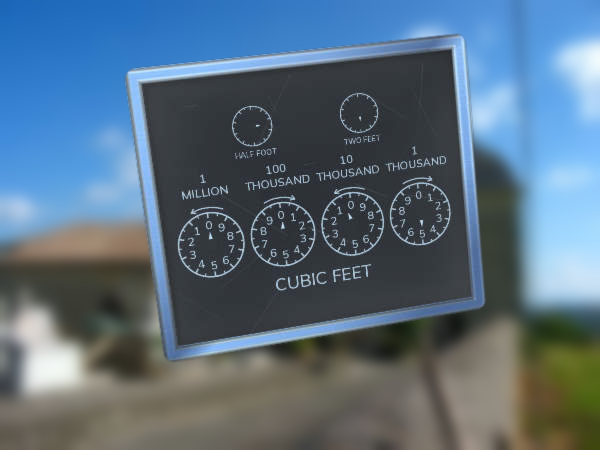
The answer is 500 ft³
